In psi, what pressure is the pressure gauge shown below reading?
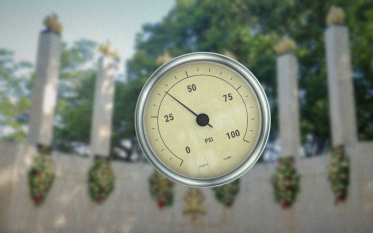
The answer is 37.5 psi
